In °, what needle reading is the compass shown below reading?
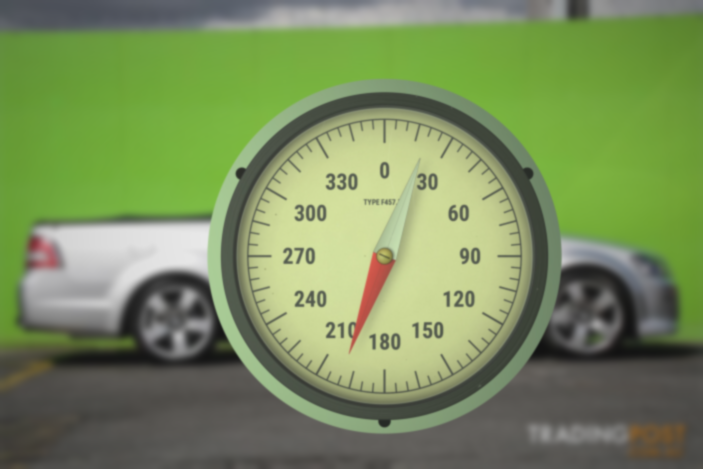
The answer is 200 °
